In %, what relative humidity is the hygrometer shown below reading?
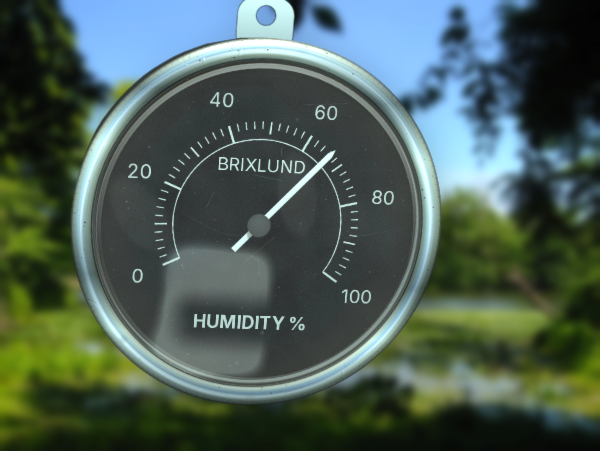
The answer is 66 %
